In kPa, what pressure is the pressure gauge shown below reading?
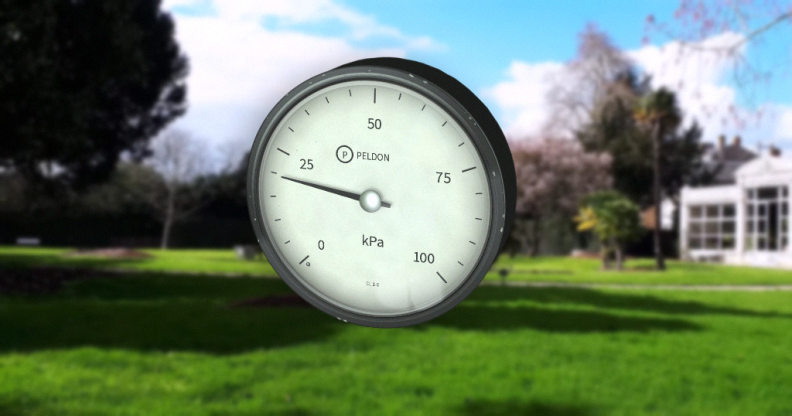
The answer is 20 kPa
